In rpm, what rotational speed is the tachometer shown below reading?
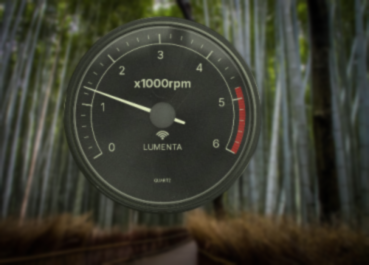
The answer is 1300 rpm
